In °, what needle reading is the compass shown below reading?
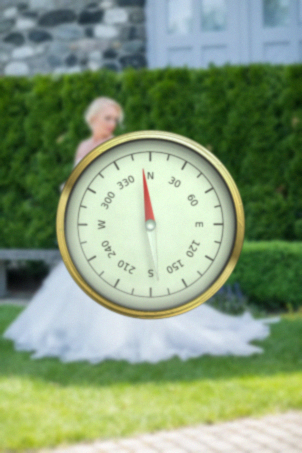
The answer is 352.5 °
